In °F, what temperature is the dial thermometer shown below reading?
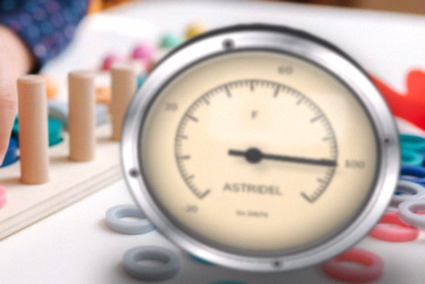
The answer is 100 °F
